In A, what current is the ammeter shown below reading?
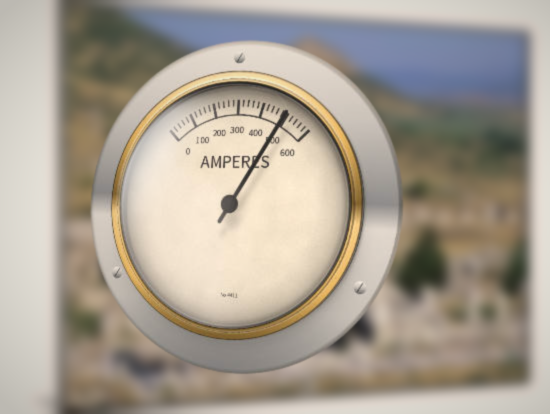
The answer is 500 A
